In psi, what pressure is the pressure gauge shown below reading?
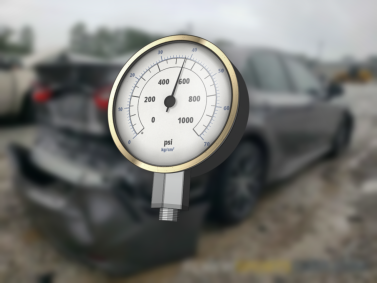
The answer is 550 psi
